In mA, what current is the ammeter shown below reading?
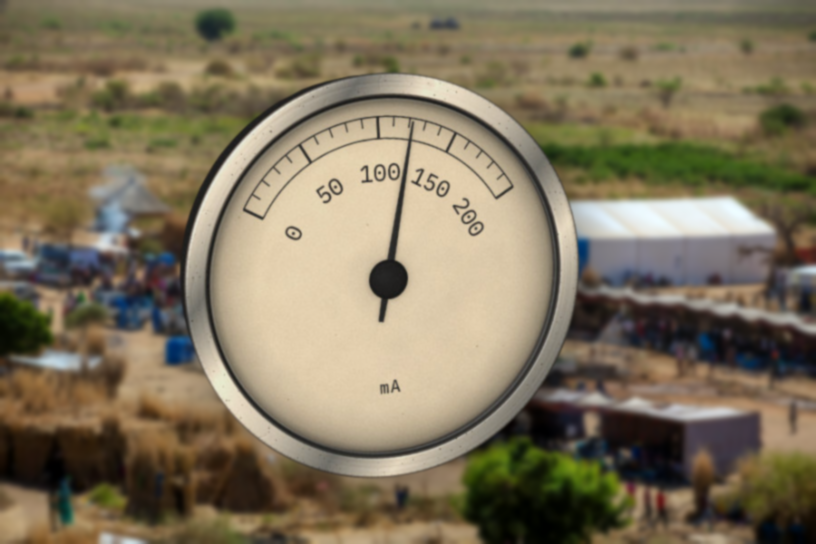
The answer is 120 mA
